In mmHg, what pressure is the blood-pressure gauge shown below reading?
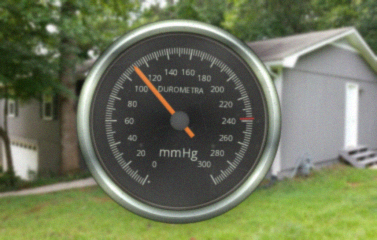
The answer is 110 mmHg
